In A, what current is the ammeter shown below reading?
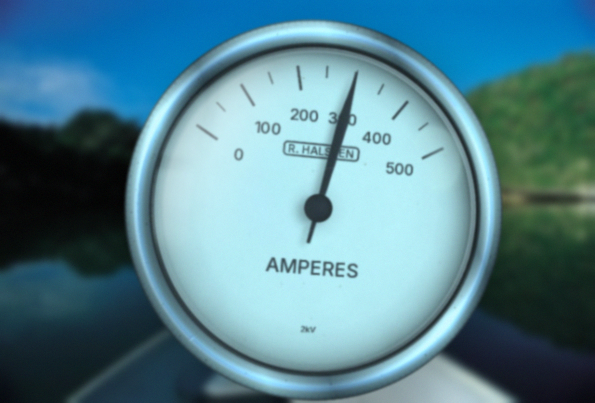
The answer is 300 A
